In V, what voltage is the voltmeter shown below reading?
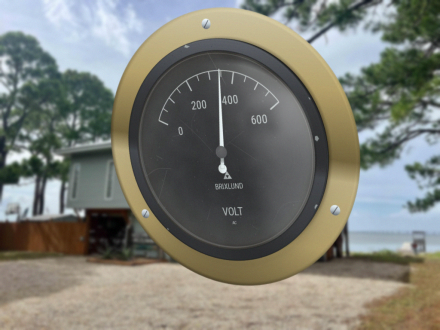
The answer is 350 V
